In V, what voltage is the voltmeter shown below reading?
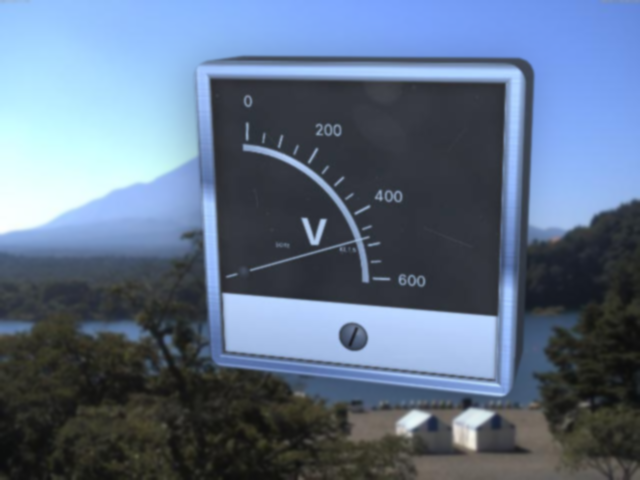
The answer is 475 V
